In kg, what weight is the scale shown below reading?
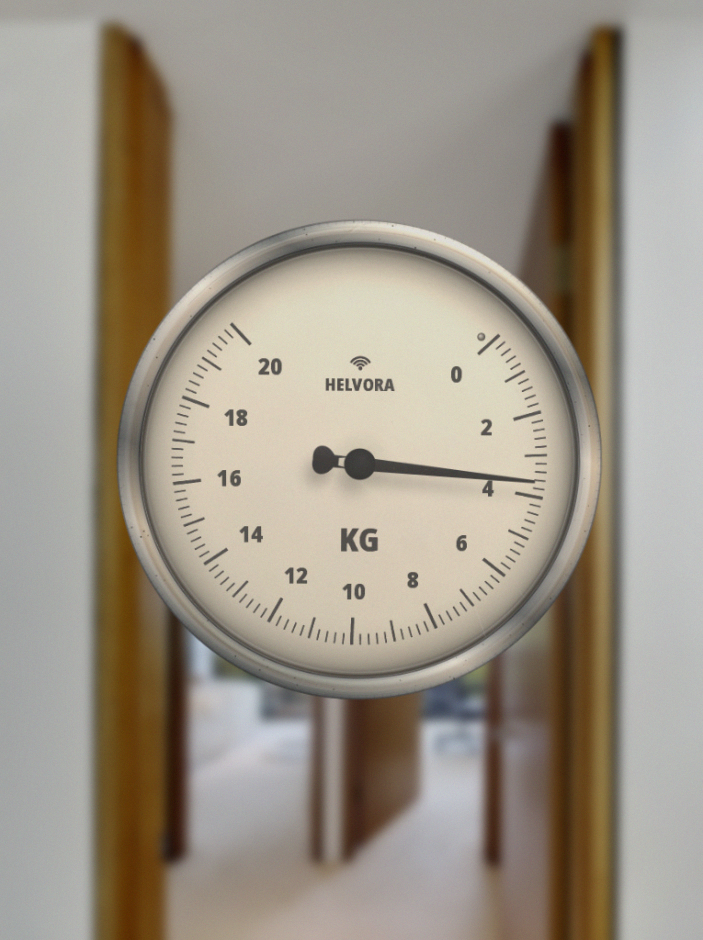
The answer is 3.6 kg
